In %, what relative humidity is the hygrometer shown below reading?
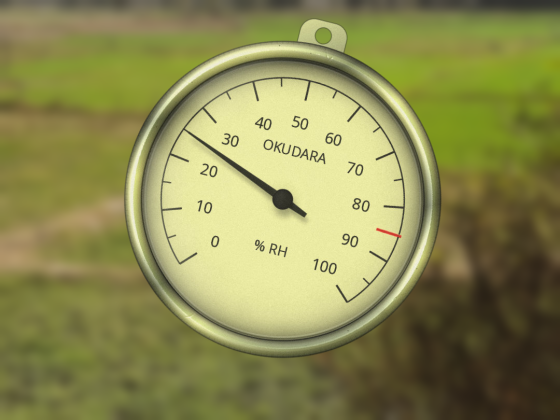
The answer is 25 %
